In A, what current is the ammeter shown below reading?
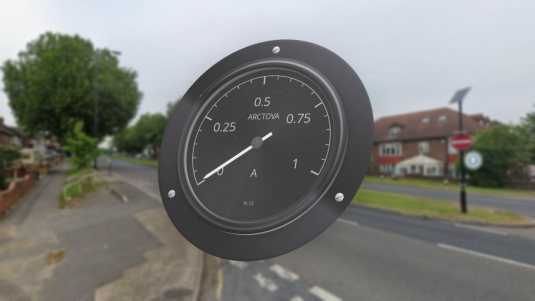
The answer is 0 A
